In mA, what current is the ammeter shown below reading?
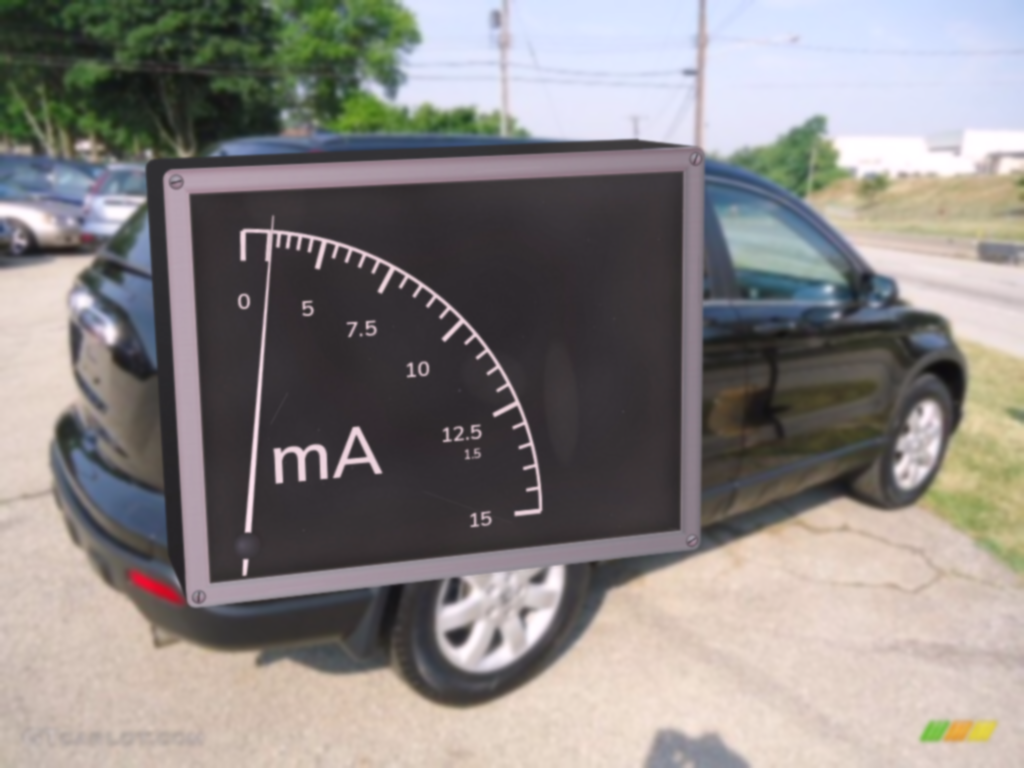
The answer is 2.5 mA
